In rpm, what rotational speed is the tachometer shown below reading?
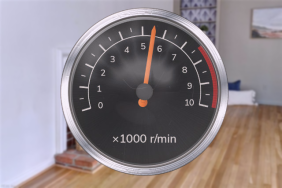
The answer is 5500 rpm
